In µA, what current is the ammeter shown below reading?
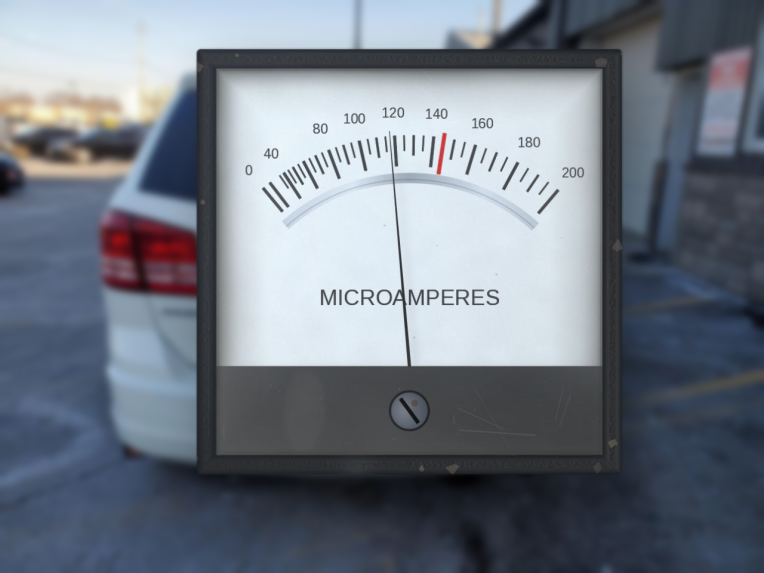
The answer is 117.5 µA
